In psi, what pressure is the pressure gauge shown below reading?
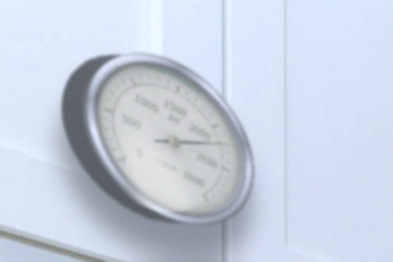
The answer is 2200 psi
